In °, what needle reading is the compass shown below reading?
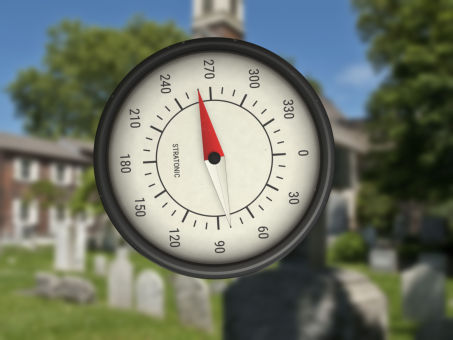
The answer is 260 °
